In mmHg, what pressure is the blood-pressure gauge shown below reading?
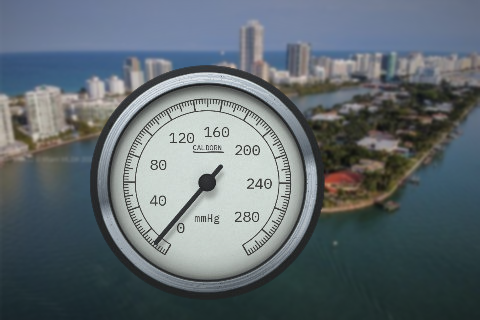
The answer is 10 mmHg
